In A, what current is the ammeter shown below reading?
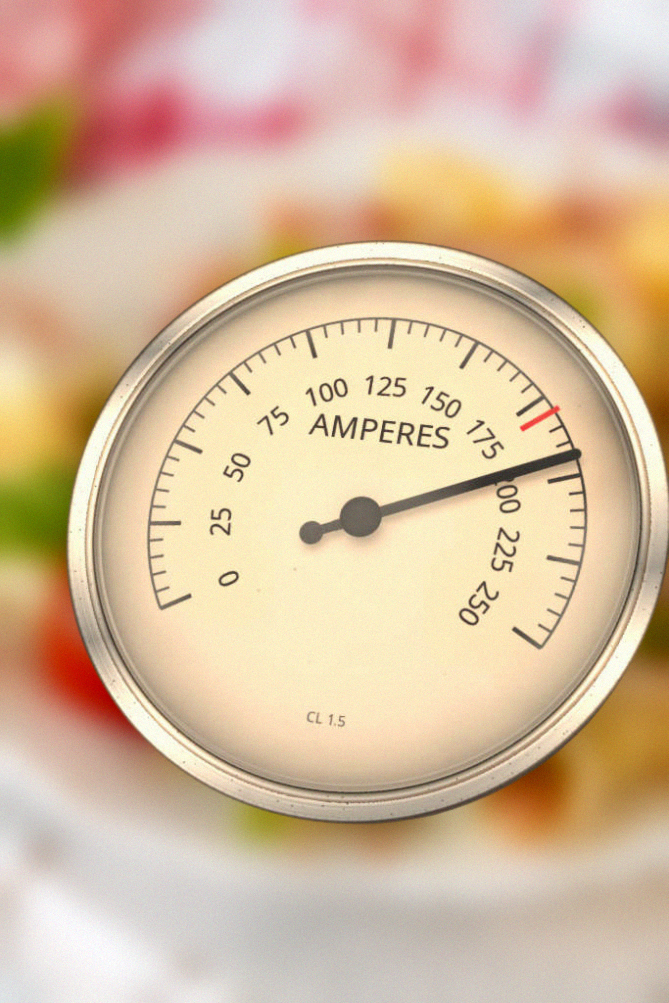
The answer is 195 A
